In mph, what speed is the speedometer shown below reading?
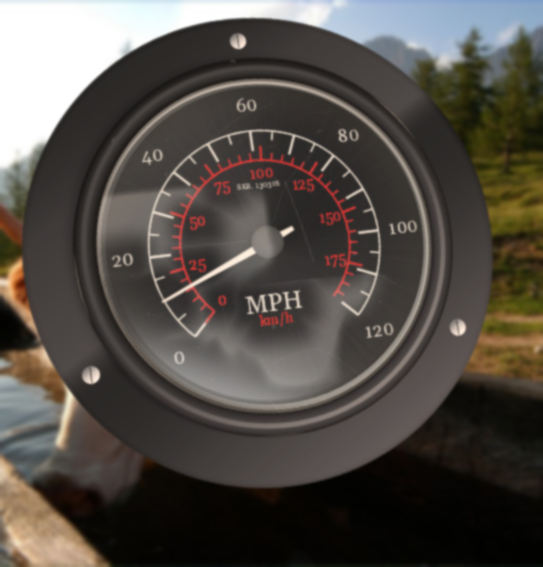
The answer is 10 mph
